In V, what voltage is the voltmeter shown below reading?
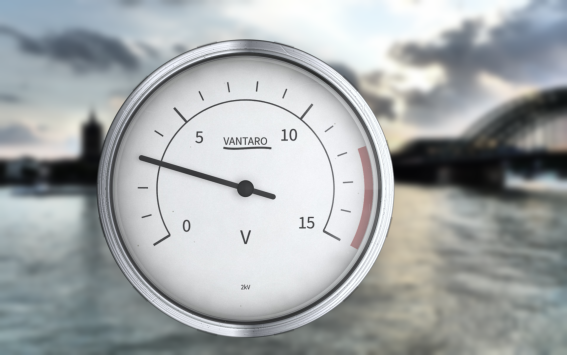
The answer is 3 V
